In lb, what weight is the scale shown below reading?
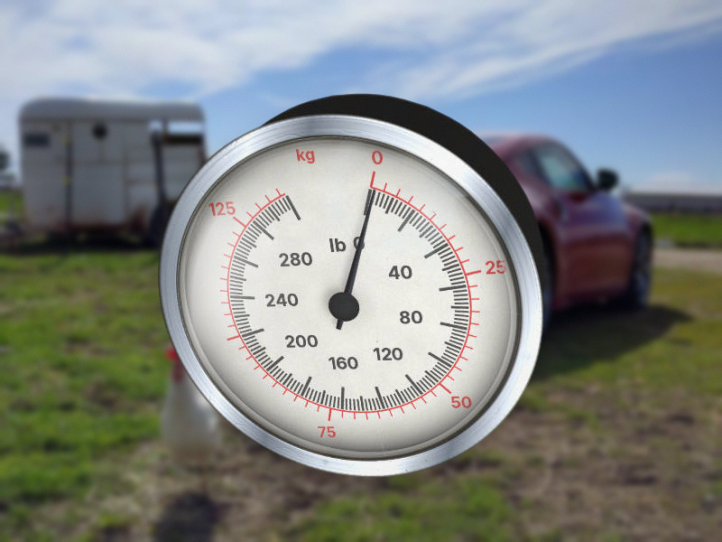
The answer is 2 lb
